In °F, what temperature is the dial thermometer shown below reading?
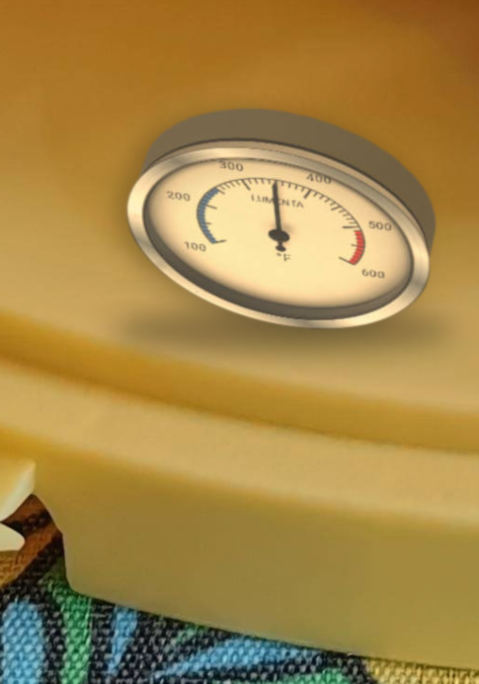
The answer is 350 °F
